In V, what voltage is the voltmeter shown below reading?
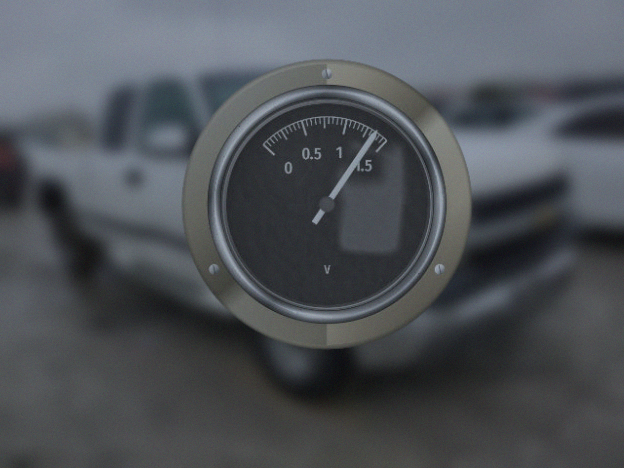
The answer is 1.35 V
